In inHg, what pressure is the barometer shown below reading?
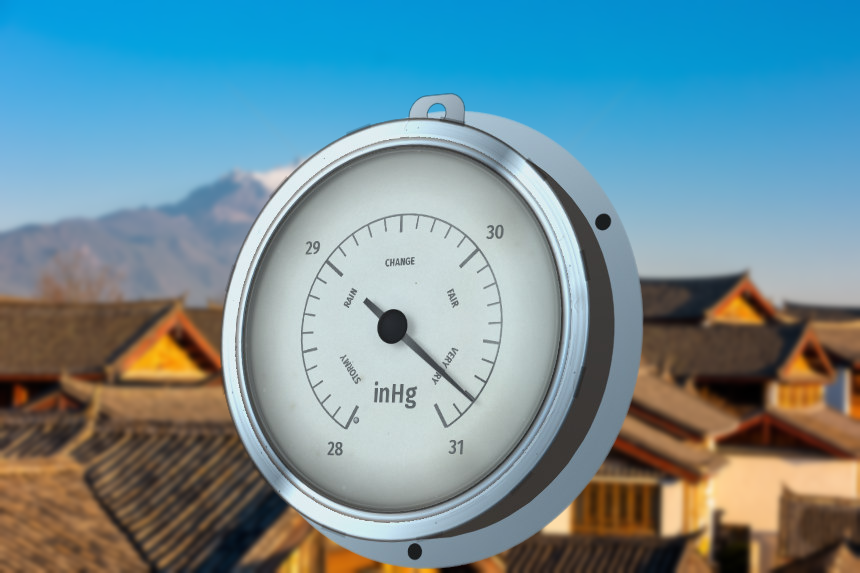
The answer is 30.8 inHg
